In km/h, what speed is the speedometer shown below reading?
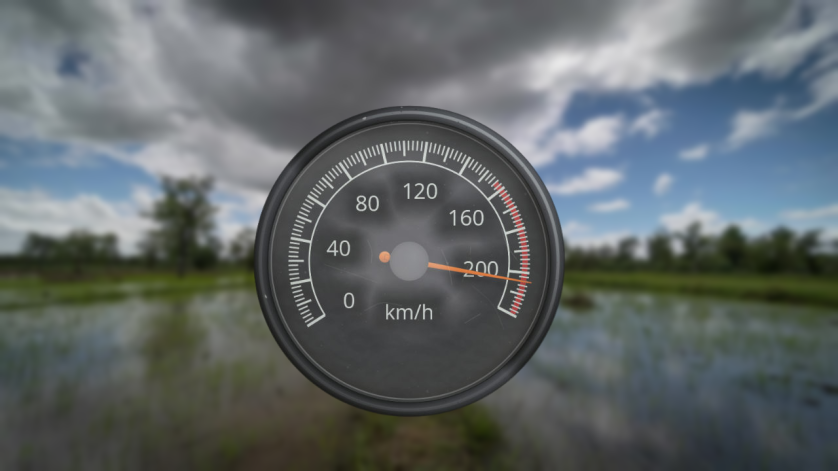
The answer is 204 km/h
